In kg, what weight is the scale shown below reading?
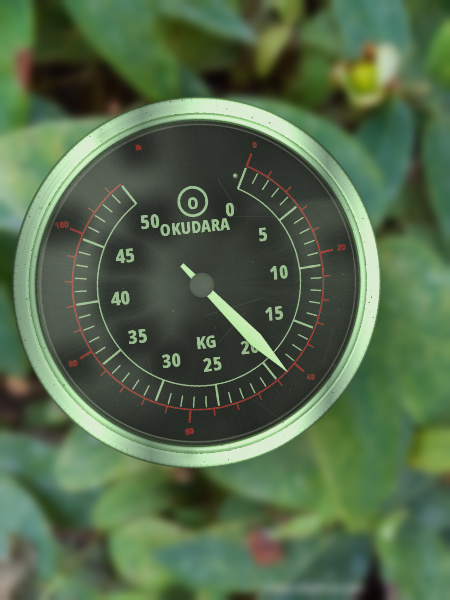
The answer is 19 kg
